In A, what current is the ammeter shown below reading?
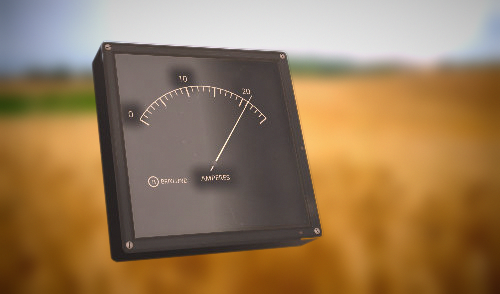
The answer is 21 A
